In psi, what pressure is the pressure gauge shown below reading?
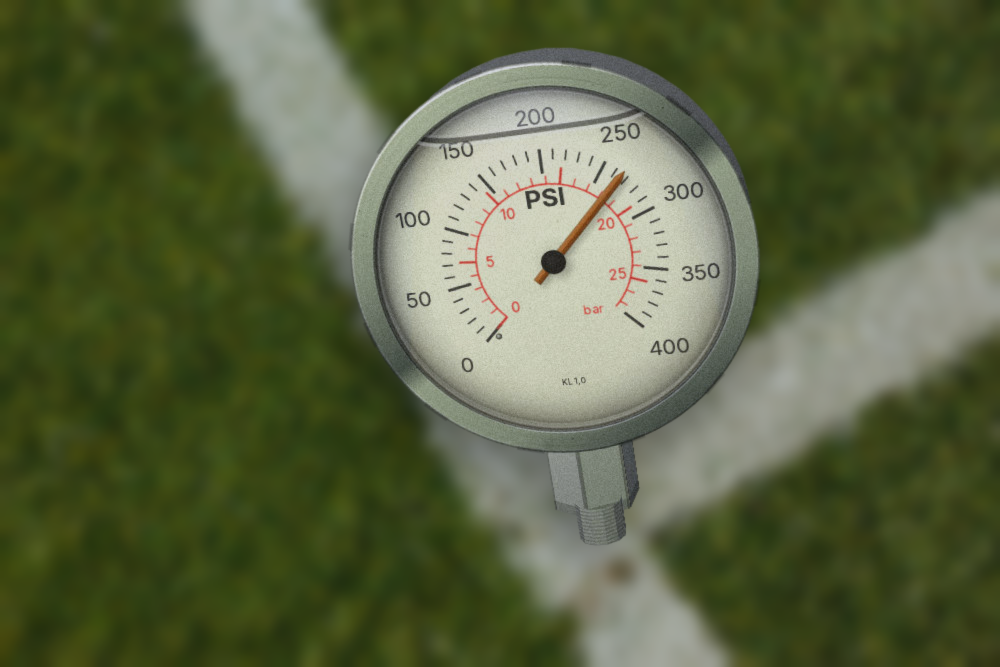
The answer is 265 psi
